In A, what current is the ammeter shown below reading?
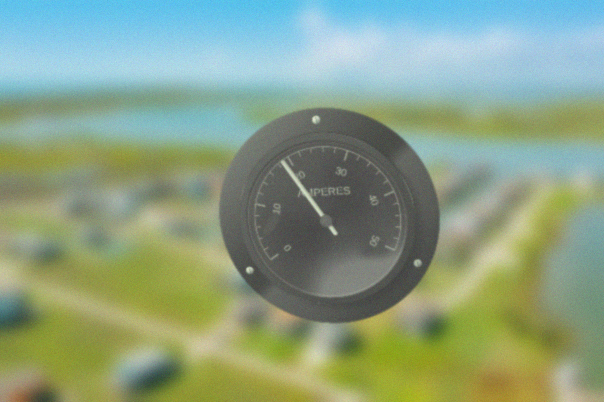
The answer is 19 A
